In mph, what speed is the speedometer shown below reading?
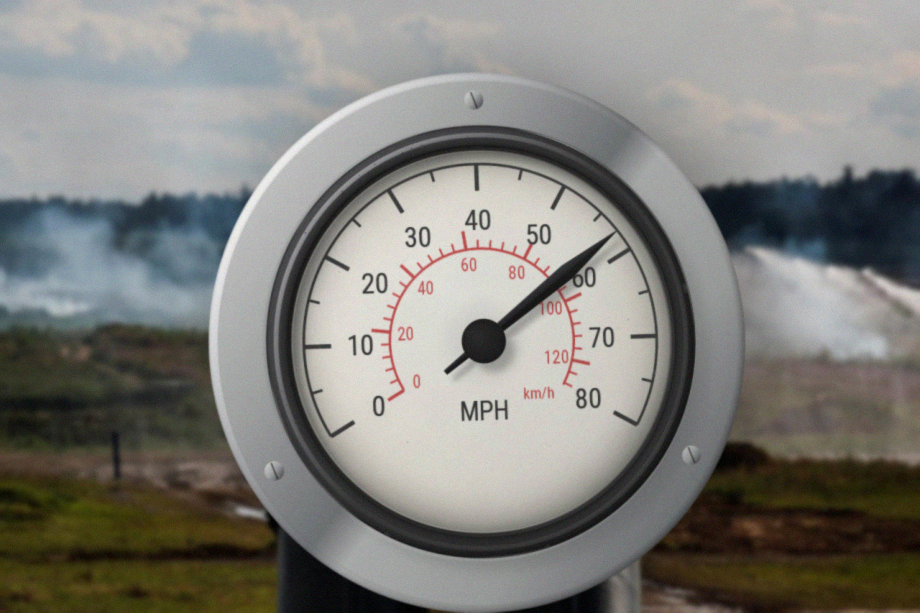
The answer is 57.5 mph
